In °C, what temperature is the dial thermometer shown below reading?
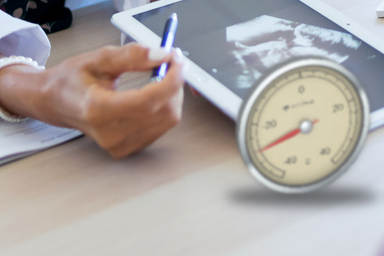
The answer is -28 °C
